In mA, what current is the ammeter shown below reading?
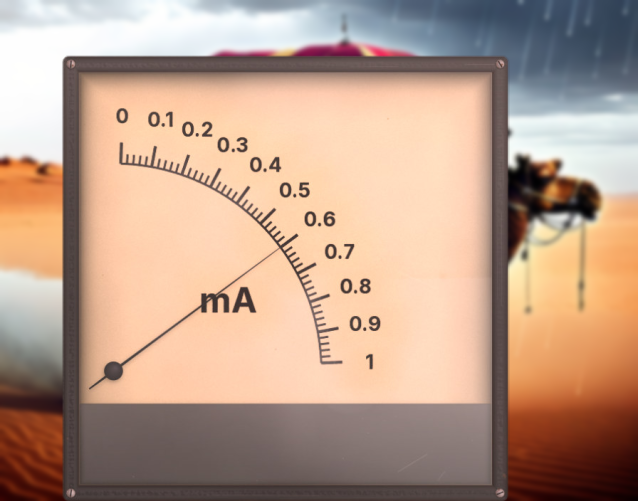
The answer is 0.6 mA
